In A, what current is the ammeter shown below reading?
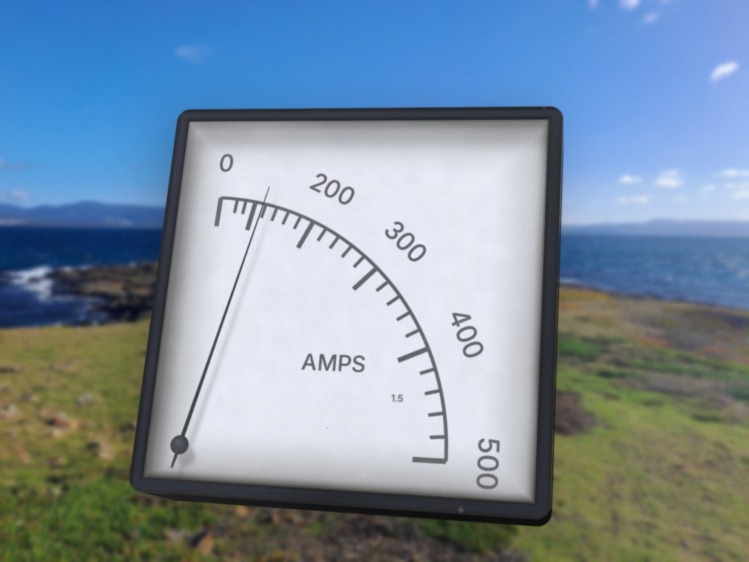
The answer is 120 A
